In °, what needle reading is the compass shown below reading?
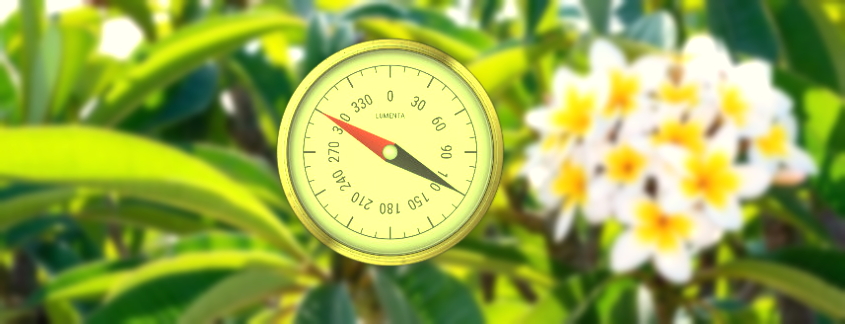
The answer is 300 °
